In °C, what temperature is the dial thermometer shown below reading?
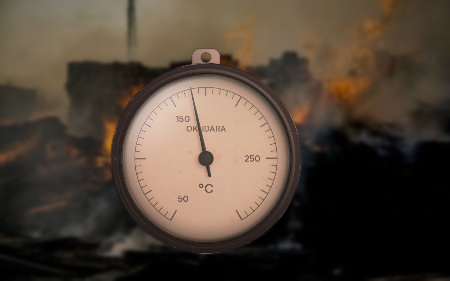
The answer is 165 °C
